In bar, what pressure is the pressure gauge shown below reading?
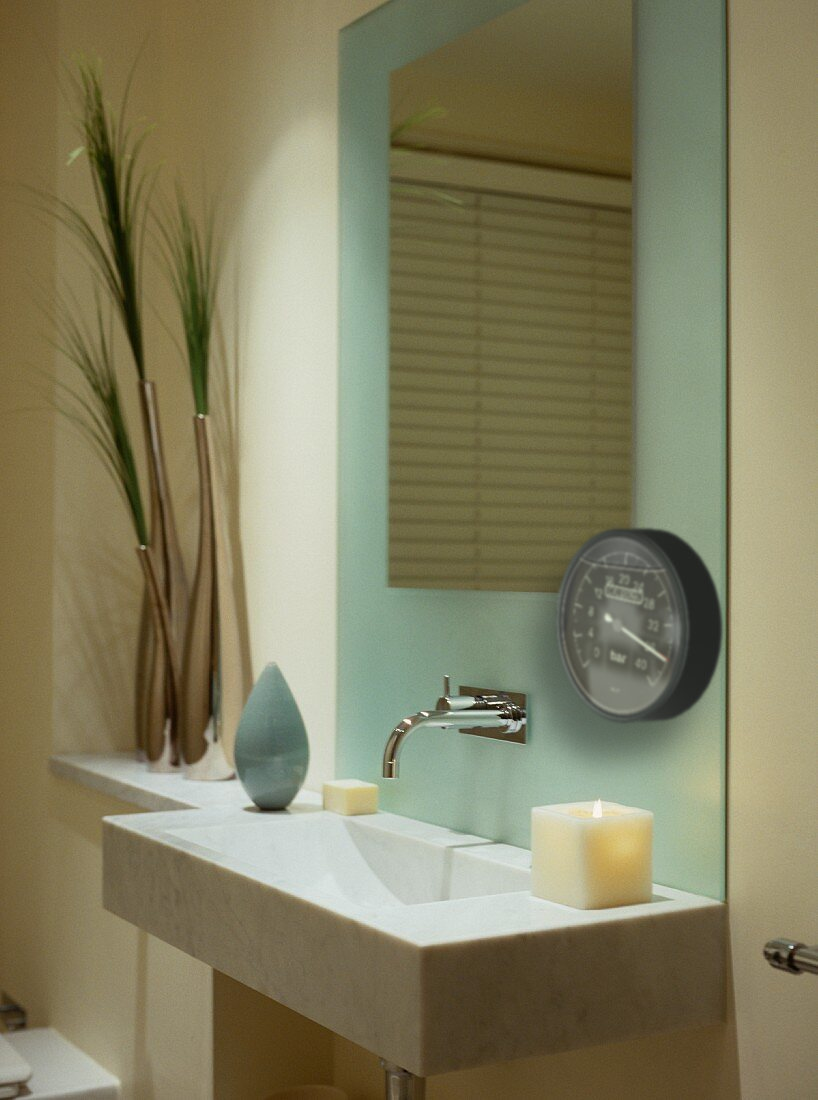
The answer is 36 bar
